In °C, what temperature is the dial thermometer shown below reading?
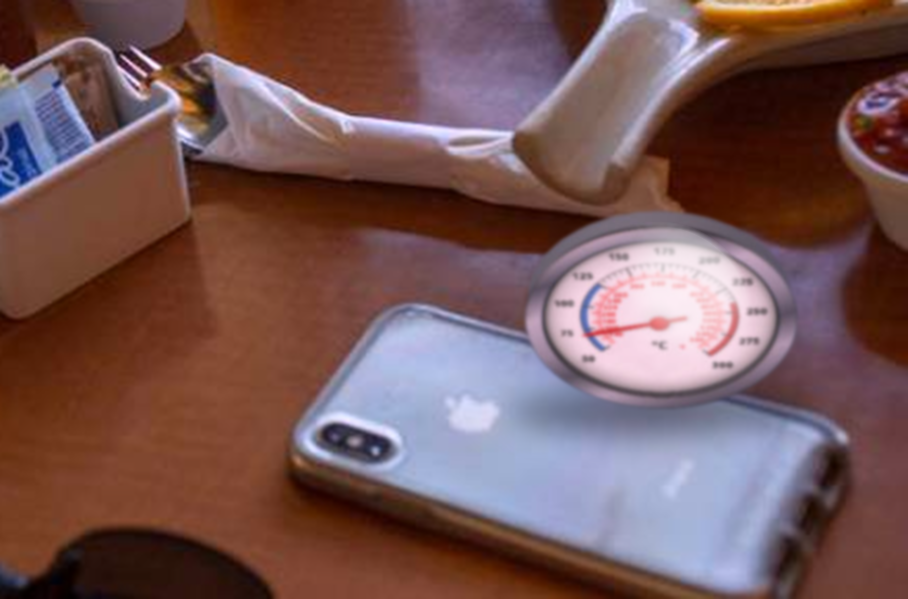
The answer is 75 °C
